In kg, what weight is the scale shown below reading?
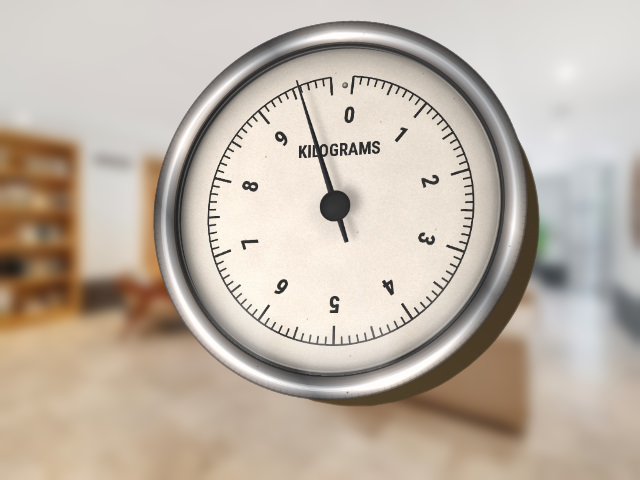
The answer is 9.6 kg
